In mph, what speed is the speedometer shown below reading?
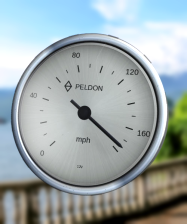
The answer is 175 mph
